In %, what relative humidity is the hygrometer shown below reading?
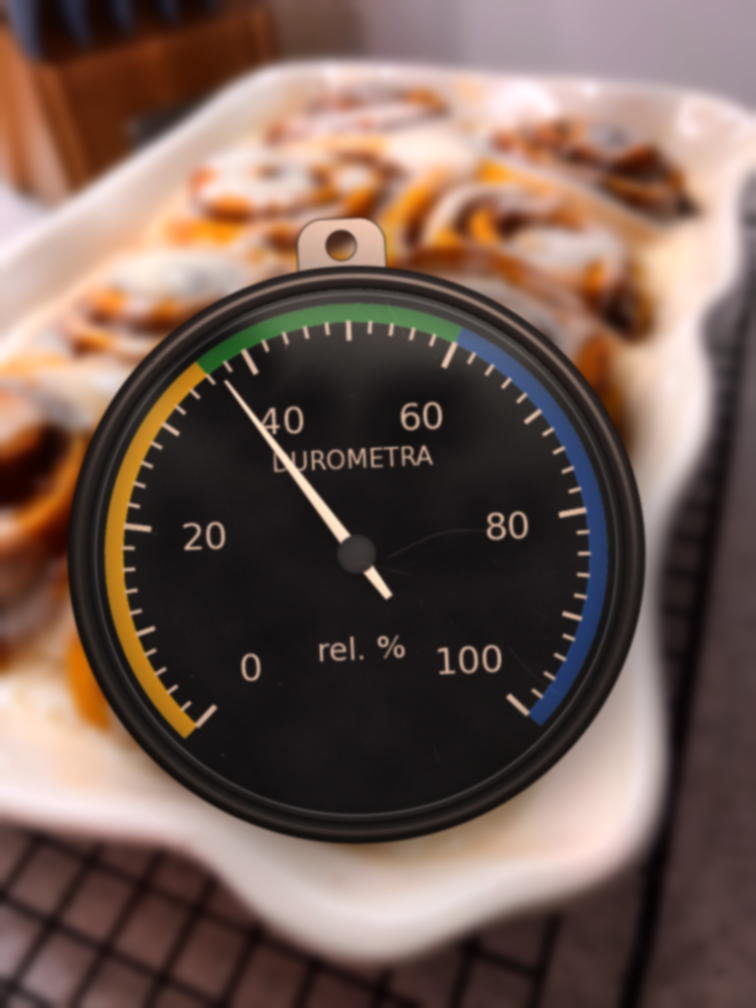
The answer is 37 %
